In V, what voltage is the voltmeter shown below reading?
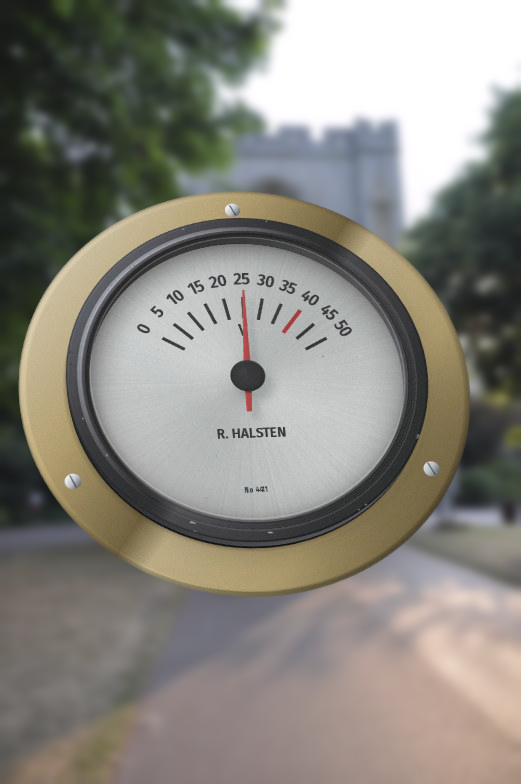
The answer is 25 V
